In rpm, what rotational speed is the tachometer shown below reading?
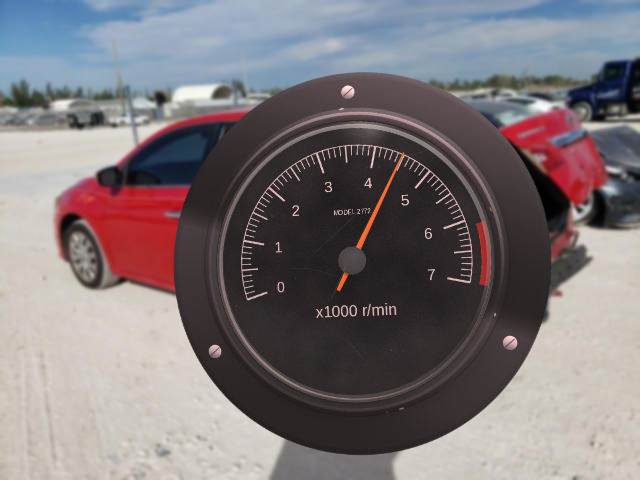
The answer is 4500 rpm
